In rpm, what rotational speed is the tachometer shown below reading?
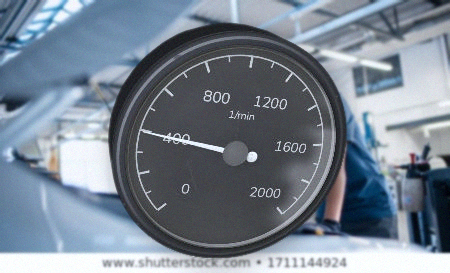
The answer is 400 rpm
